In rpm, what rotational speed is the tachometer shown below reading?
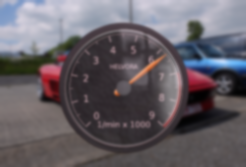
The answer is 6250 rpm
